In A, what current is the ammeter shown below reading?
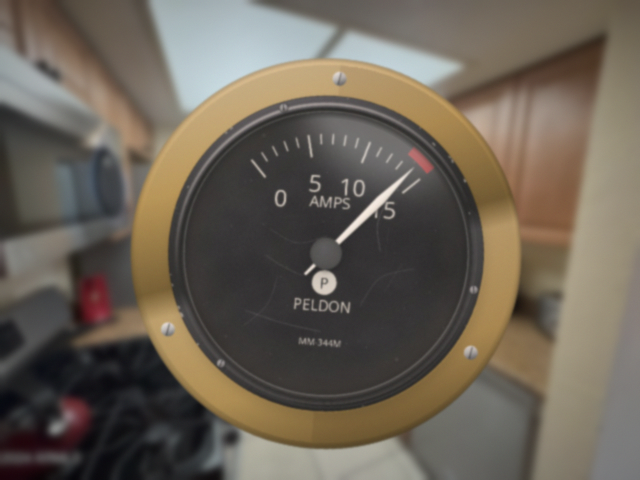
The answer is 14 A
